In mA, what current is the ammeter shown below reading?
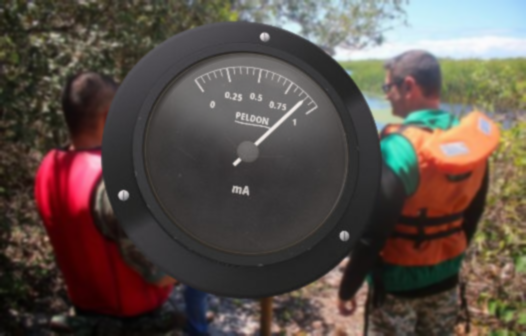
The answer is 0.9 mA
